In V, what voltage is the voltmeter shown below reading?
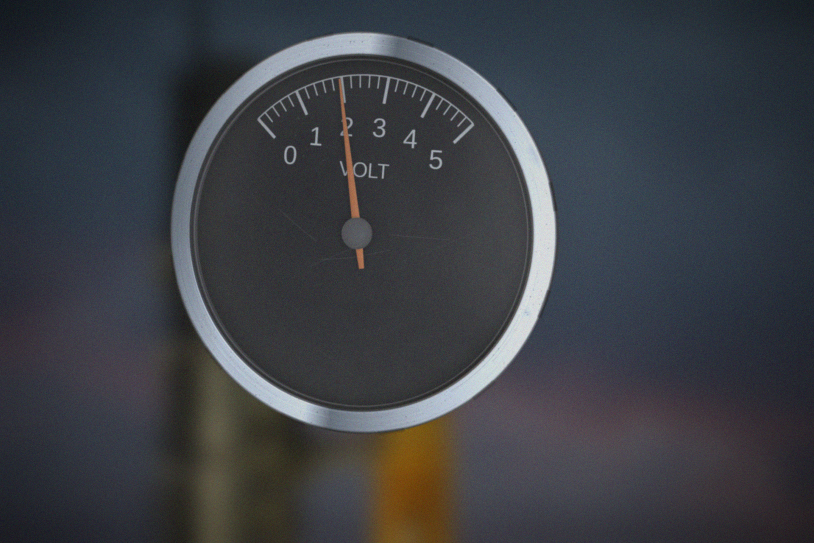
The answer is 2 V
